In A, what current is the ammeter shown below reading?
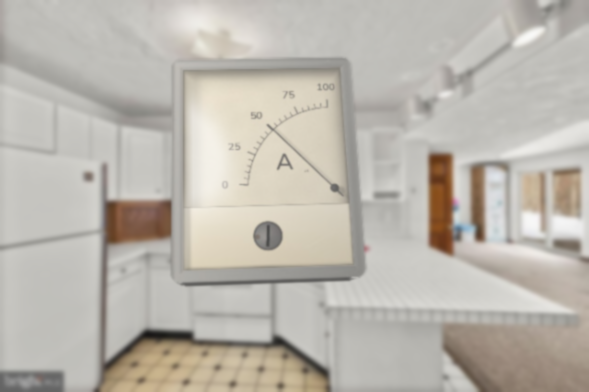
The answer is 50 A
